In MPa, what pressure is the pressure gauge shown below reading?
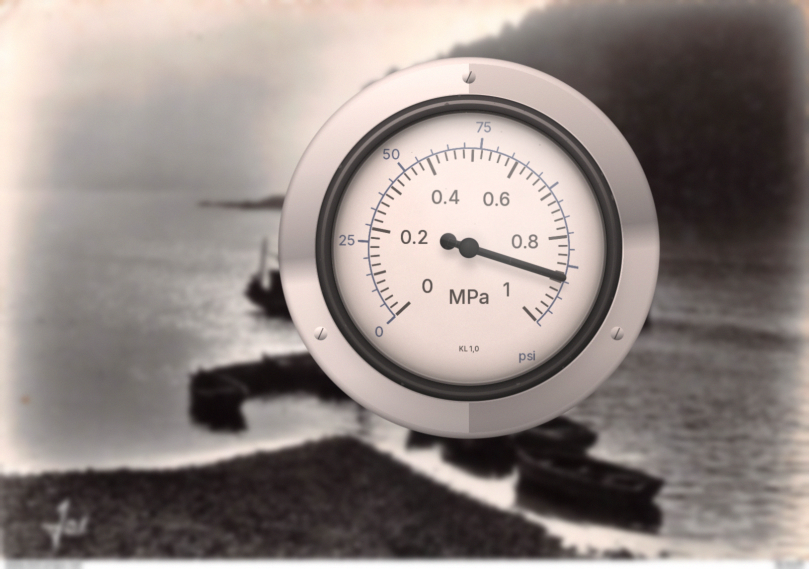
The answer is 0.89 MPa
